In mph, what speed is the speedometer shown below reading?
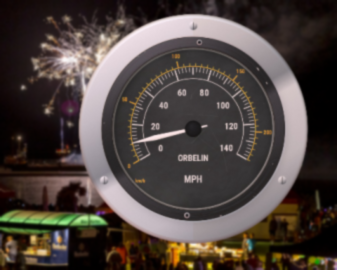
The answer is 10 mph
